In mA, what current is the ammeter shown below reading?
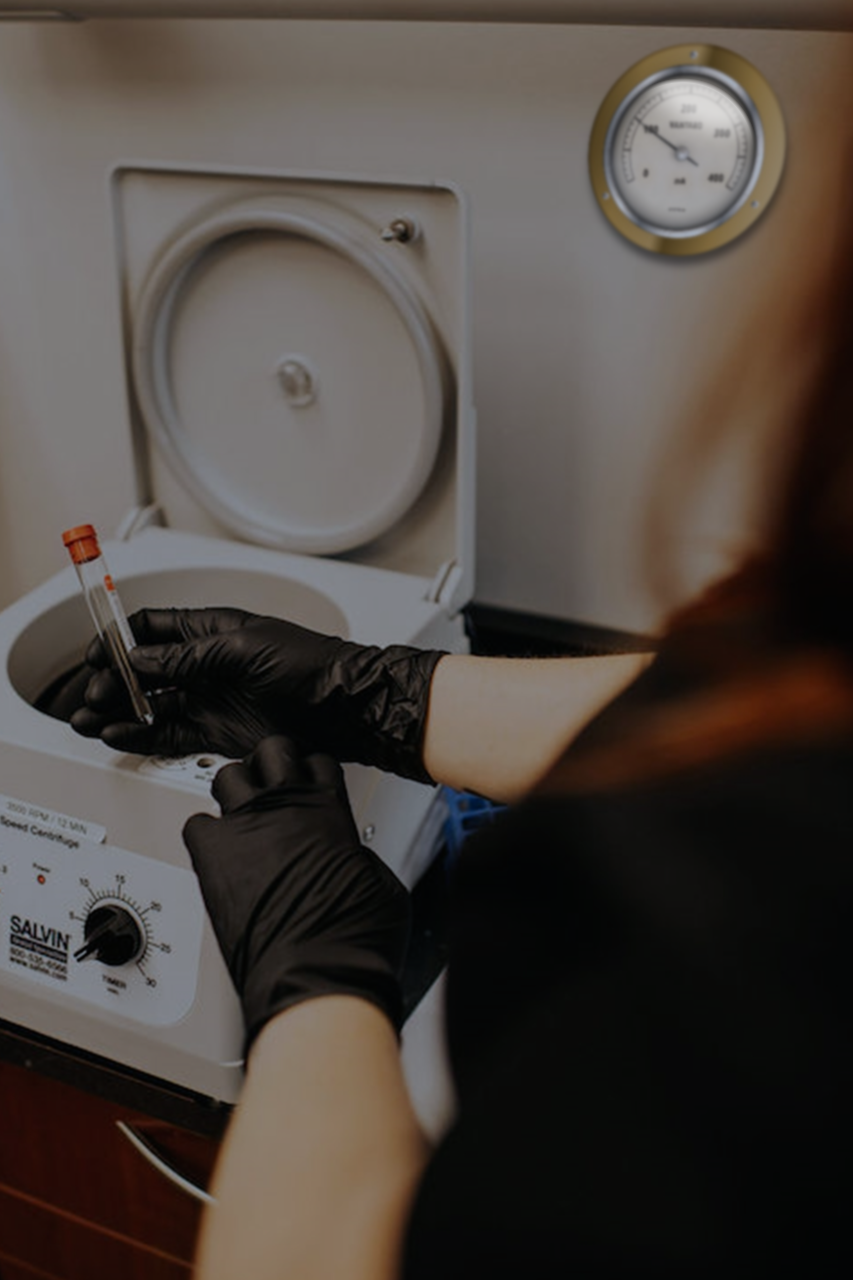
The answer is 100 mA
